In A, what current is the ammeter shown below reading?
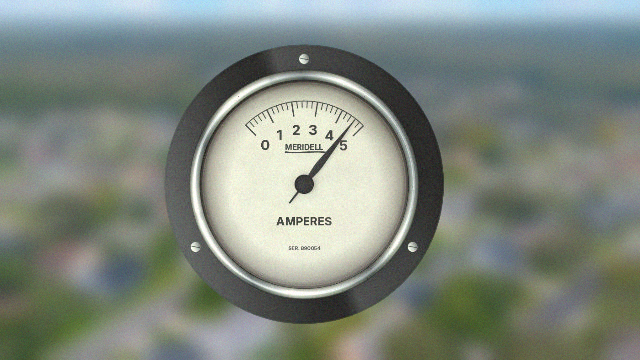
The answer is 4.6 A
